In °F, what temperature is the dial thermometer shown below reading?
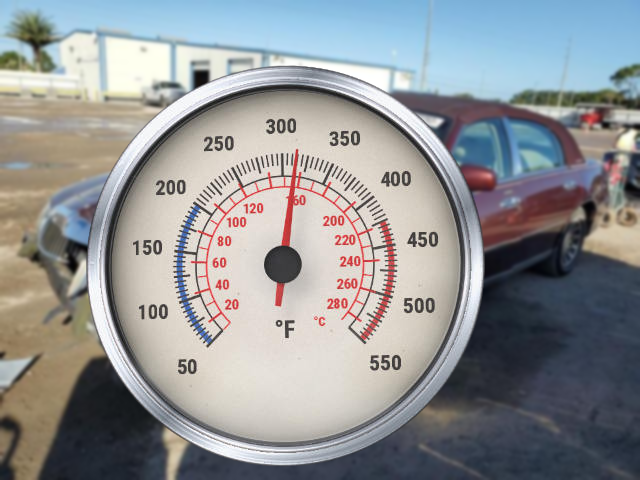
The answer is 315 °F
